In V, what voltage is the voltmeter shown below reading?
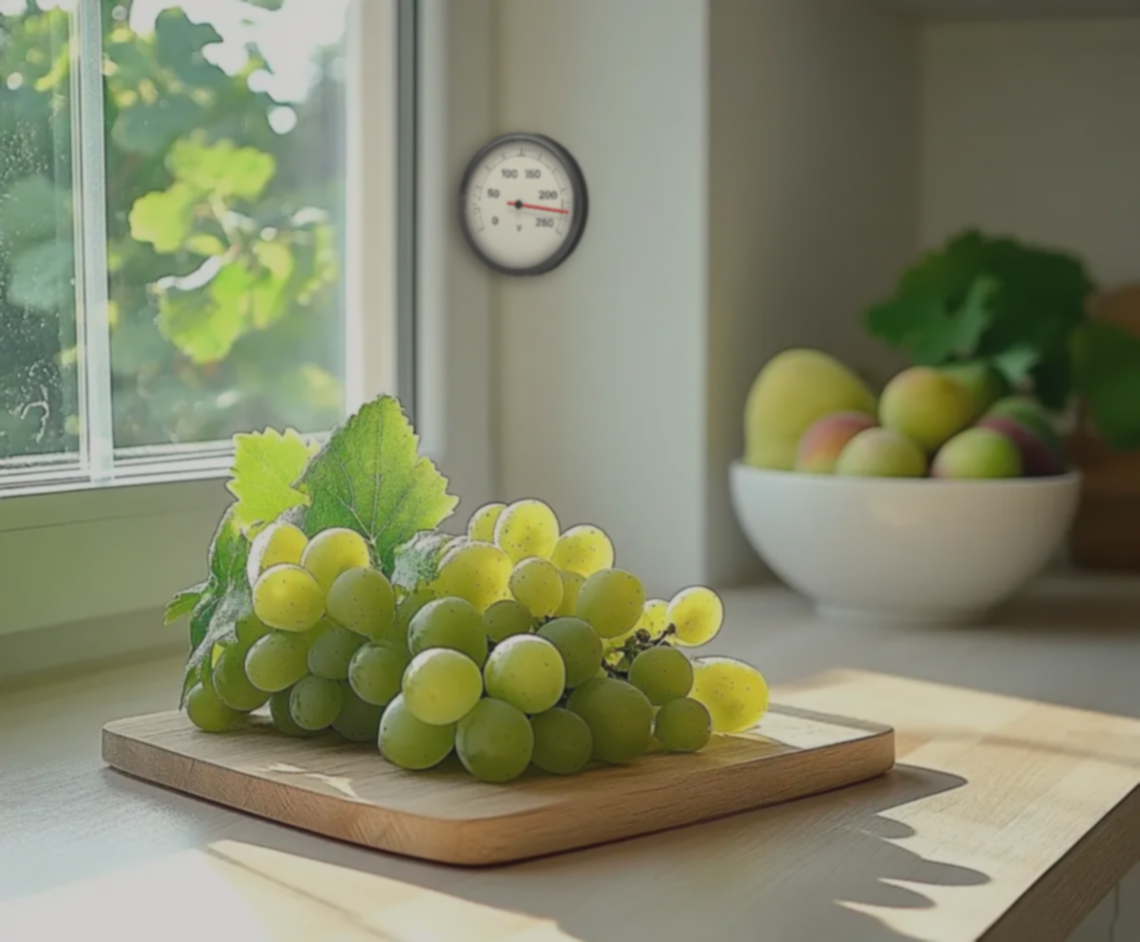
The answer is 225 V
